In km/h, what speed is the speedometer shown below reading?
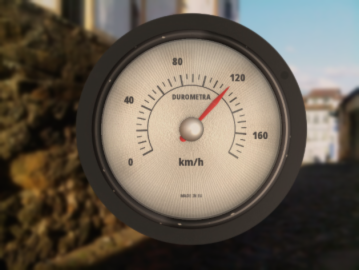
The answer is 120 km/h
